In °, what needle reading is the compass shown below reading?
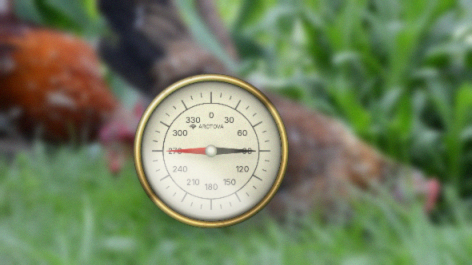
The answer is 270 °
